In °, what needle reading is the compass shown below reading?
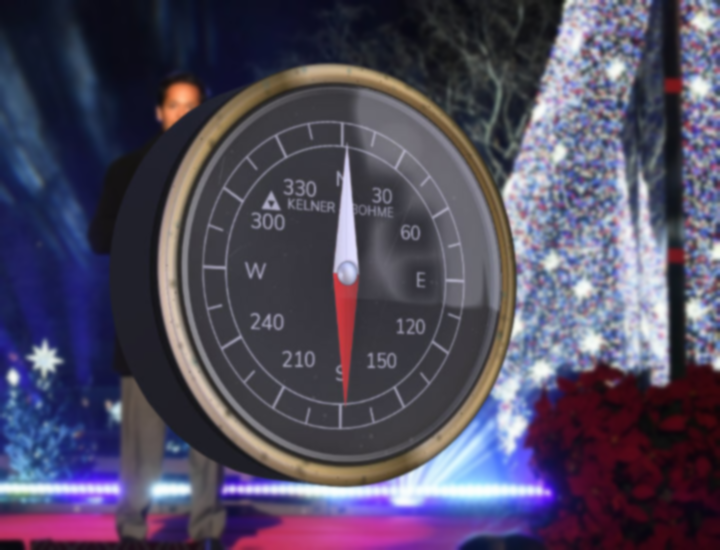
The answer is 180 °
